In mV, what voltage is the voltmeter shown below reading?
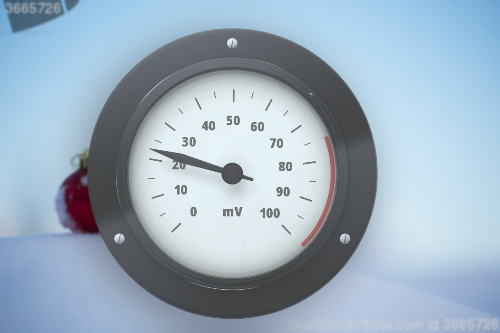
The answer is 22.5 mV
